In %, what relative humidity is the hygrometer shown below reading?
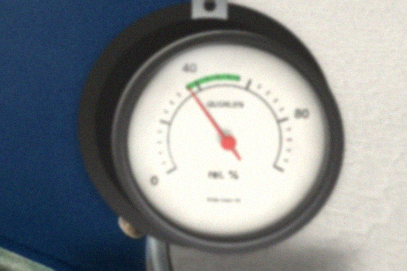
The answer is 36 %
